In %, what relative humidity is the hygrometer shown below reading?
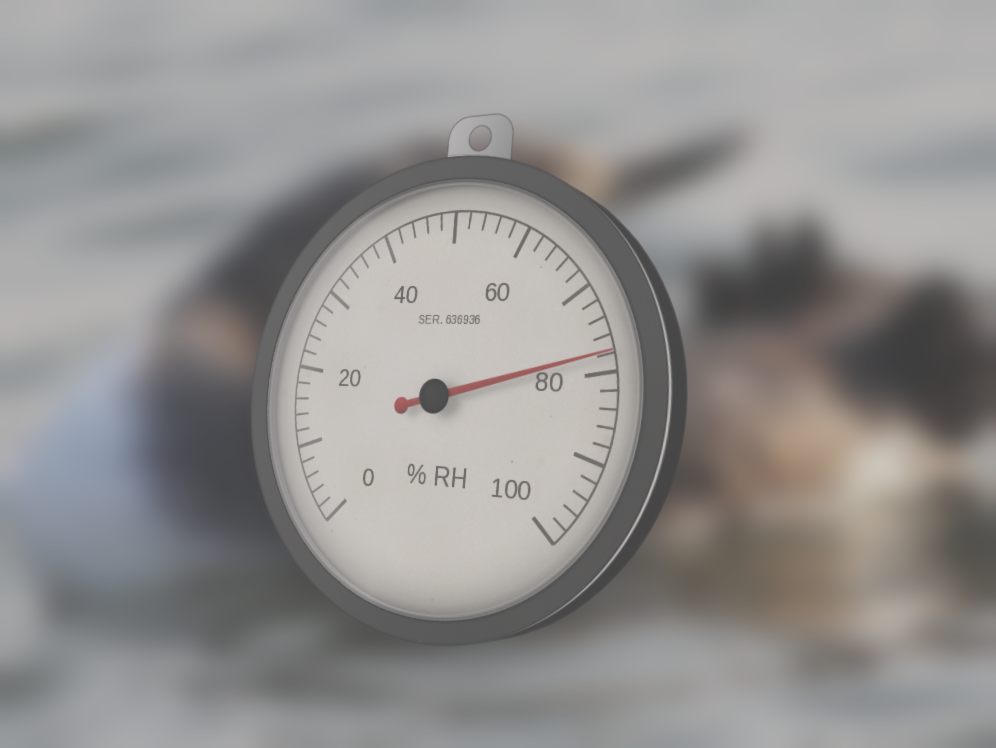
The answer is 78 %
